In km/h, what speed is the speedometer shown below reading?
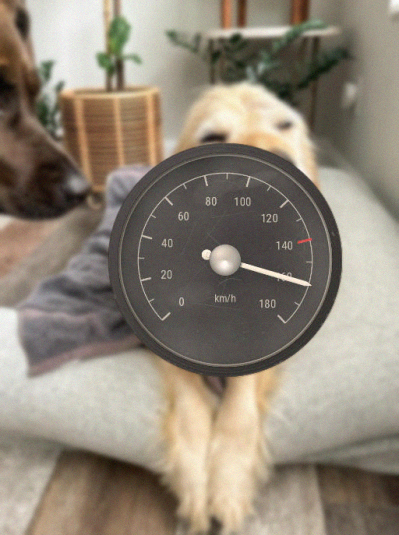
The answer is 160 km/h
